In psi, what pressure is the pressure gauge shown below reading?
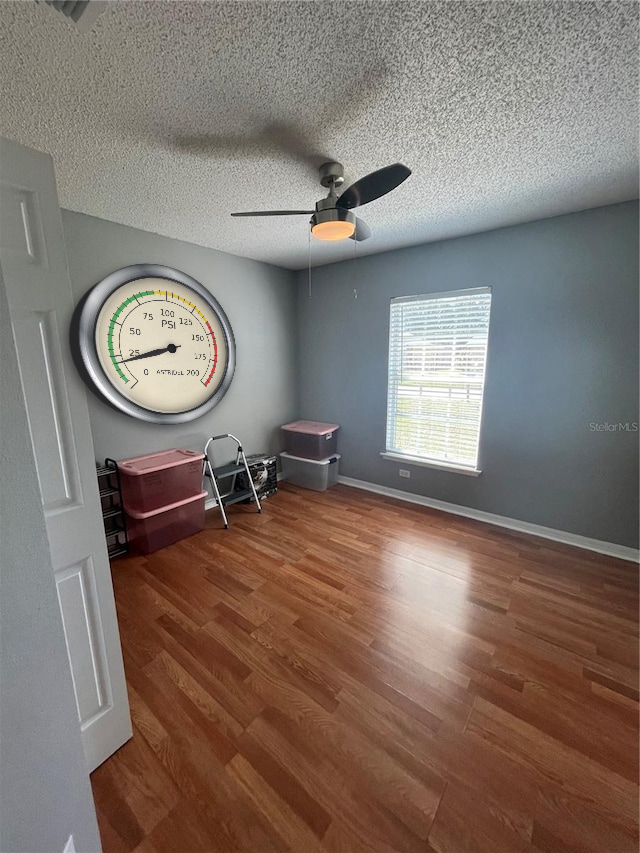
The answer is 20 psi
